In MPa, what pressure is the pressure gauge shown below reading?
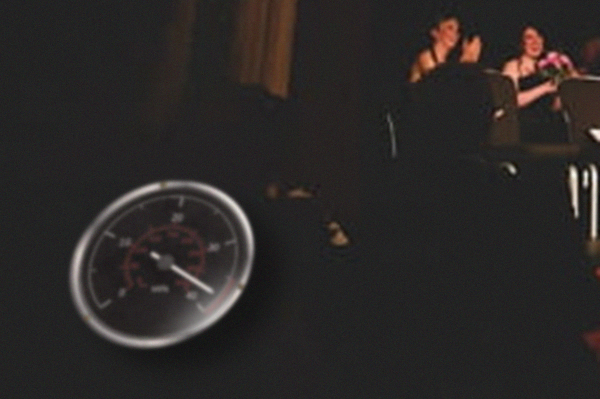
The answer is 37.5 MPa
